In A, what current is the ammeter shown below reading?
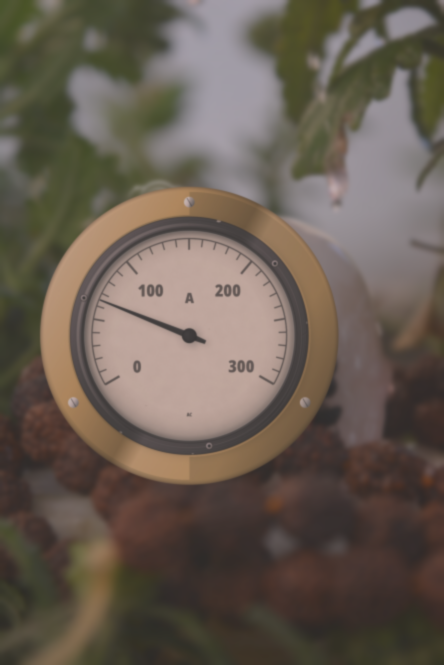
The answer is 65 A
